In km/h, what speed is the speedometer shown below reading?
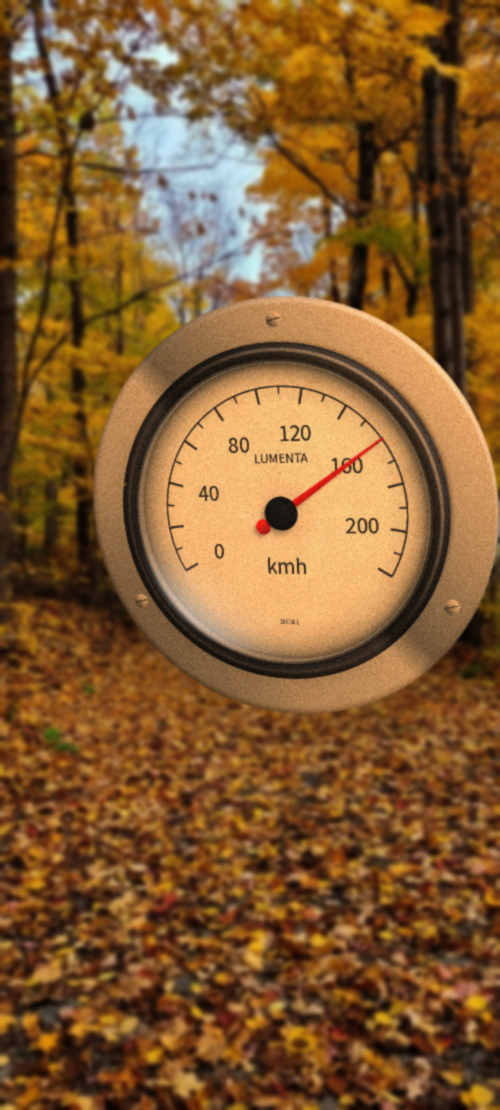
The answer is 160 km/h
